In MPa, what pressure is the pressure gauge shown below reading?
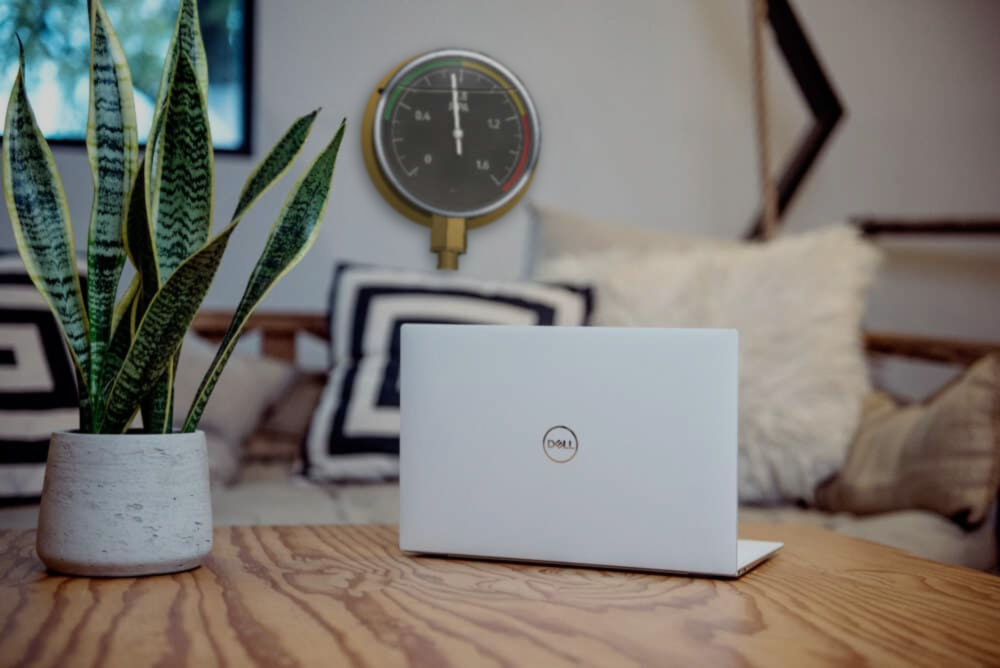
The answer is 0.75 MPa
